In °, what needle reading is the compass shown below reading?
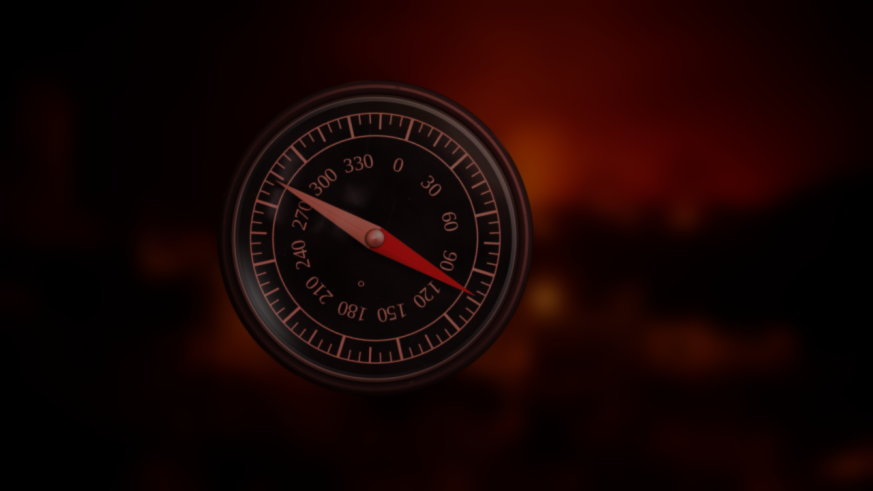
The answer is 102.5 °
